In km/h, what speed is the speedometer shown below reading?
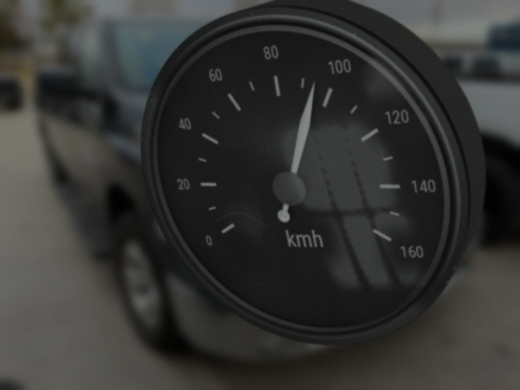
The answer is 95 km/h
